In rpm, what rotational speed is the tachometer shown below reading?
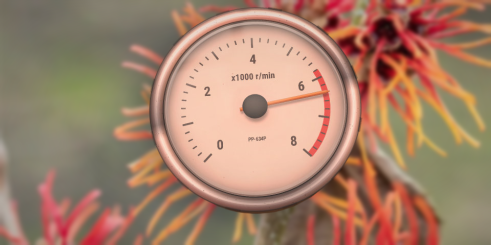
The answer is 6400 rpm
